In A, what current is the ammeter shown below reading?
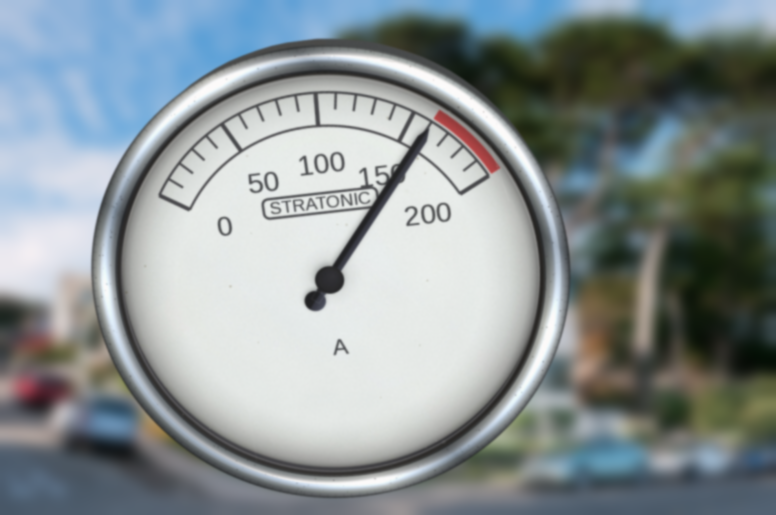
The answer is 160 A
